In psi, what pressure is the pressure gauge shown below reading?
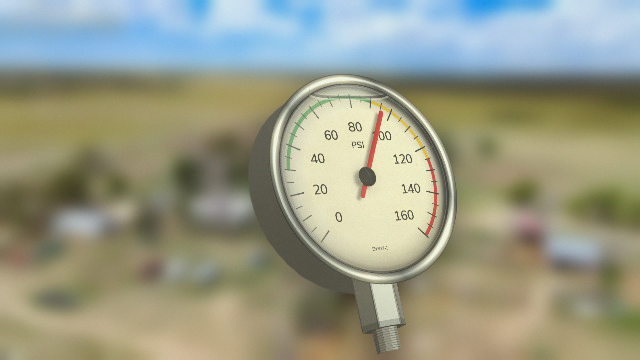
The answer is 95 psi
